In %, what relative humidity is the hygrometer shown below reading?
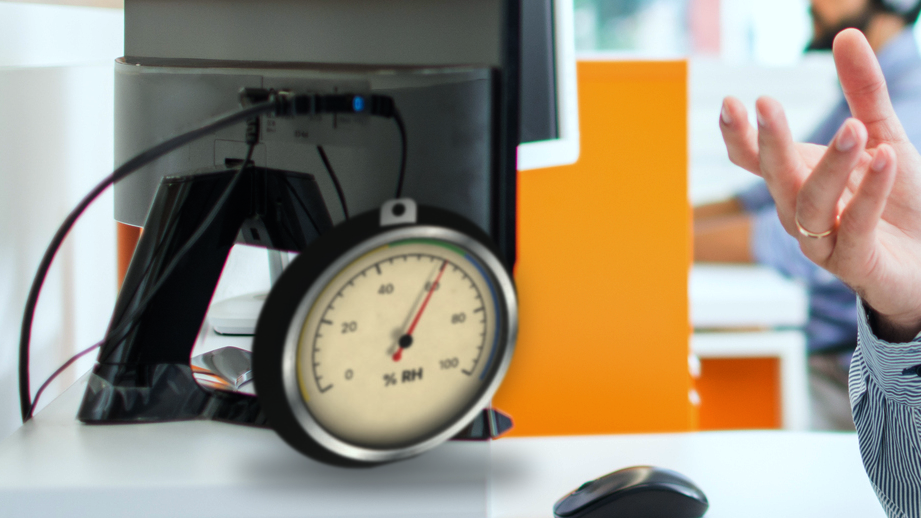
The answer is 60 %
